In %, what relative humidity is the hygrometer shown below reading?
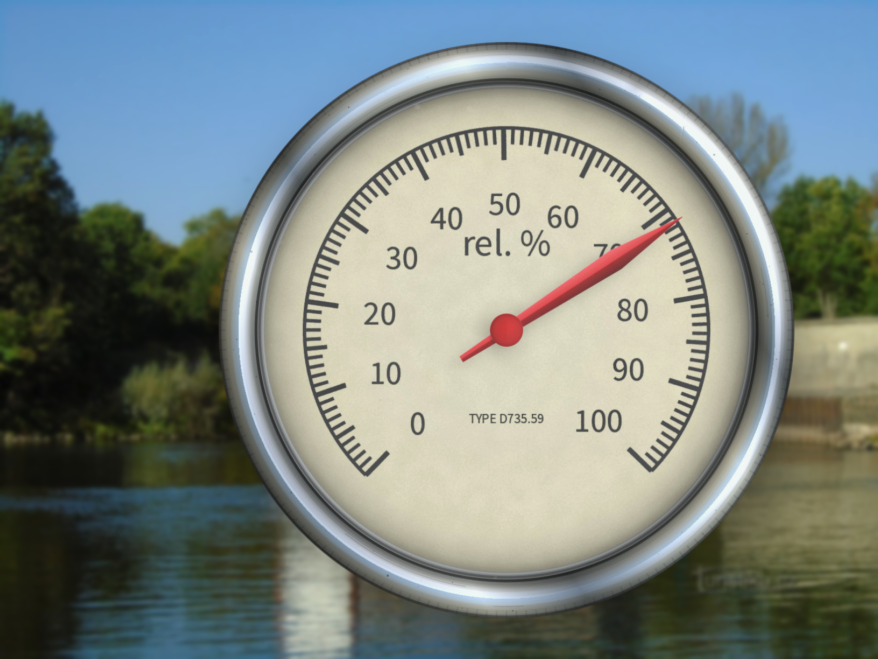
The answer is 71.5 %
